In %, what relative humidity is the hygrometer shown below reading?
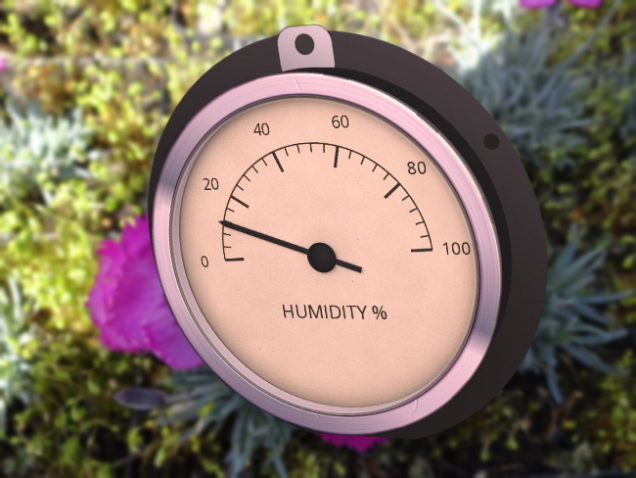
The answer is 12 %
